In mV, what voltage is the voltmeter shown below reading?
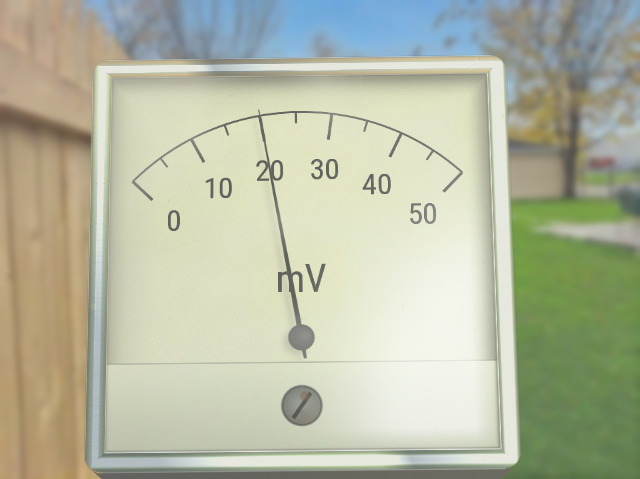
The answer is 20 mV
